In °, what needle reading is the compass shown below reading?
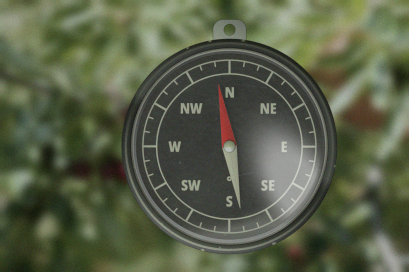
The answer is 350 °
